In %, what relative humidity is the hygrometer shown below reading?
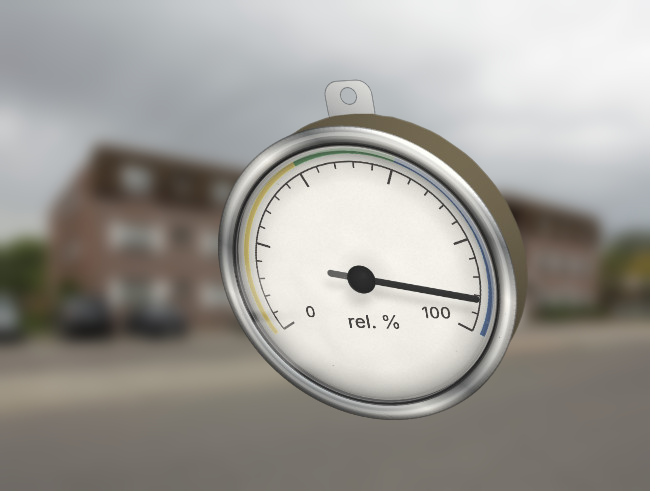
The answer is 92 %
